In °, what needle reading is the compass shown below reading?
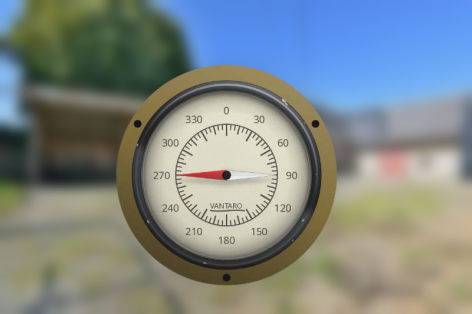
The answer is 270 °
